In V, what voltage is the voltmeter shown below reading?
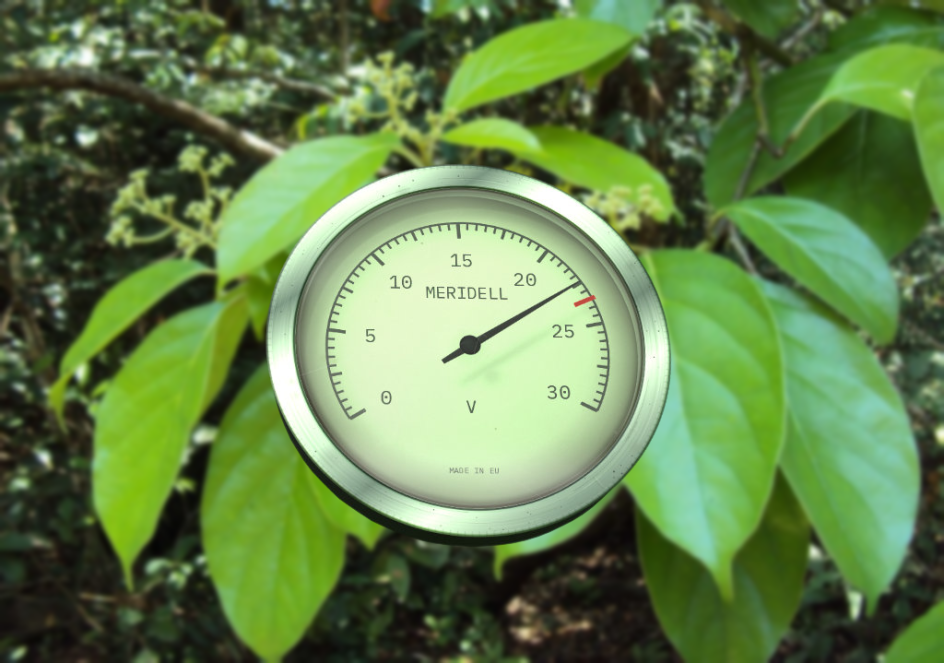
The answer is 22.5 V
